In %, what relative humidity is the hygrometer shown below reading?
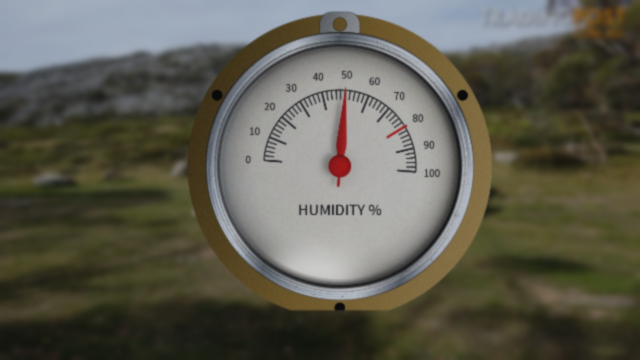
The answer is 50 %
